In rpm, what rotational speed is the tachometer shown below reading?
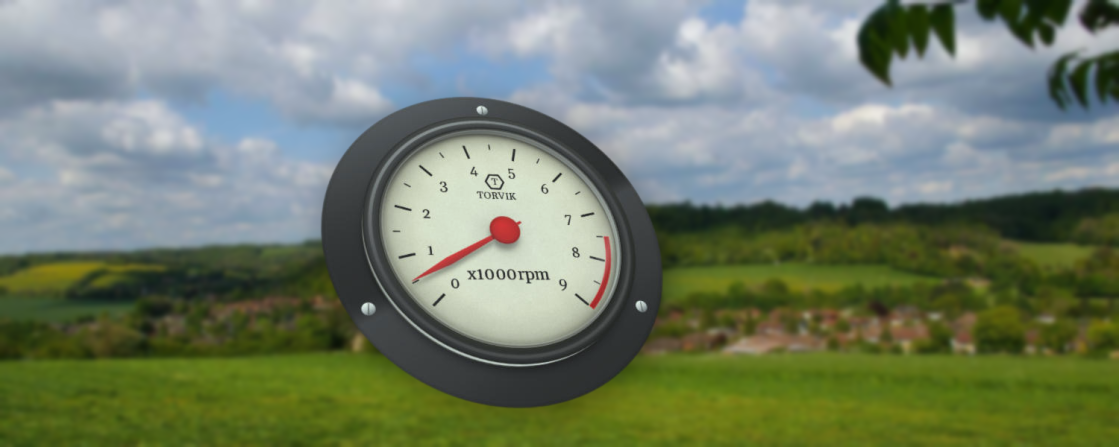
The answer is 500 rpm
